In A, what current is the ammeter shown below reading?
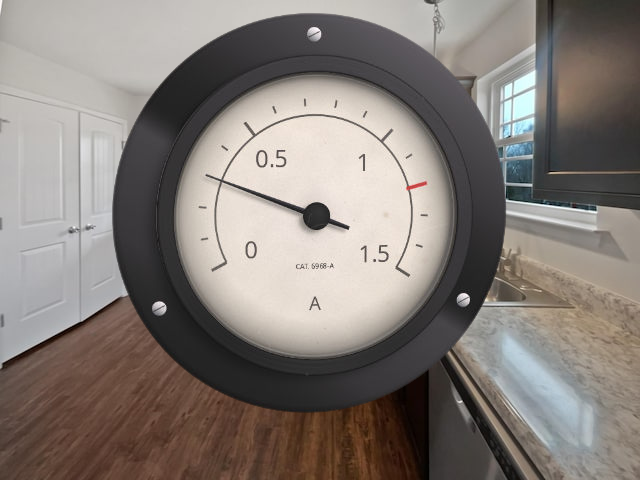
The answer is 0.3 A
